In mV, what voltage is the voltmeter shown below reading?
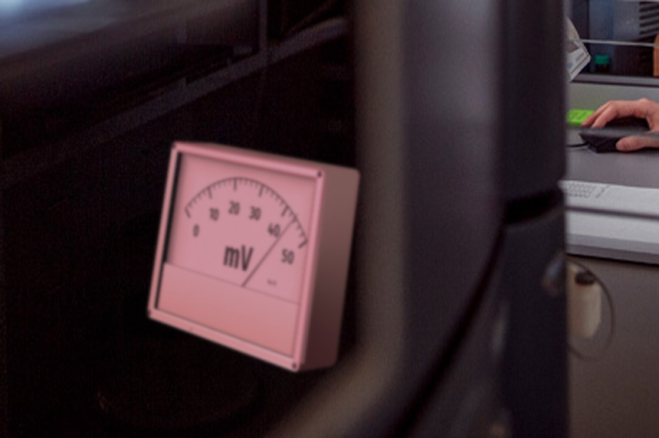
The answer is 44 mV
